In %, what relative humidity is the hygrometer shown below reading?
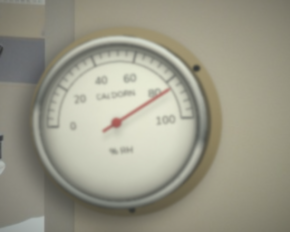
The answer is 84 %
